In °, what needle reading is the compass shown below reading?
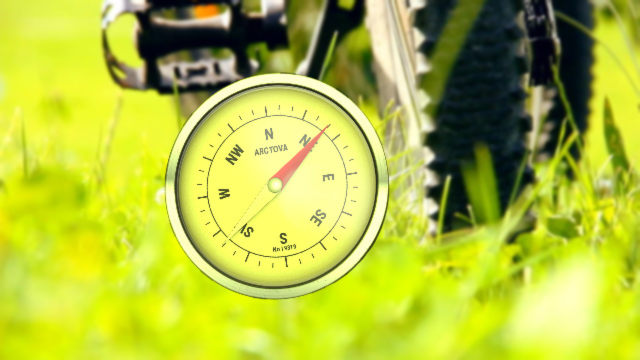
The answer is 50 °
